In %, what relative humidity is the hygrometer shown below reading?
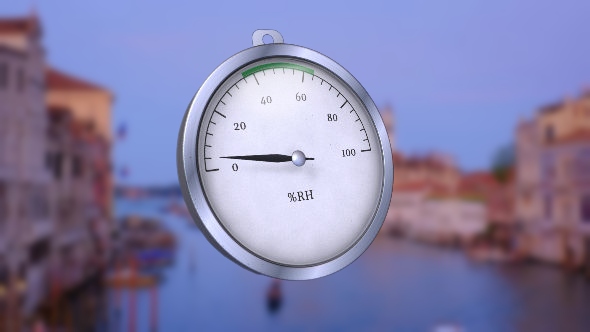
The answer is 4 %
